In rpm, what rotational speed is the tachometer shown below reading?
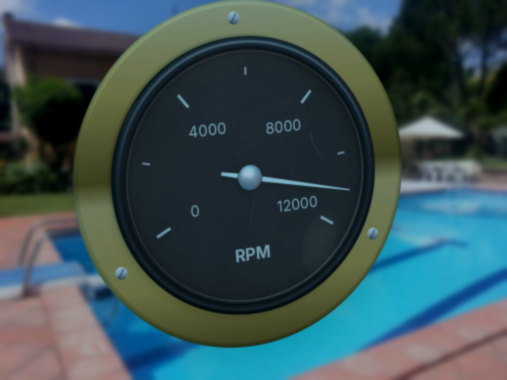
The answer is 11000 rpm
